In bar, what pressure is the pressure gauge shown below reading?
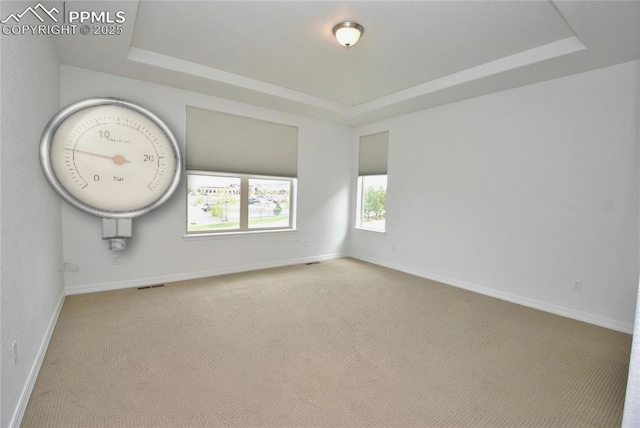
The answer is 5 bar
